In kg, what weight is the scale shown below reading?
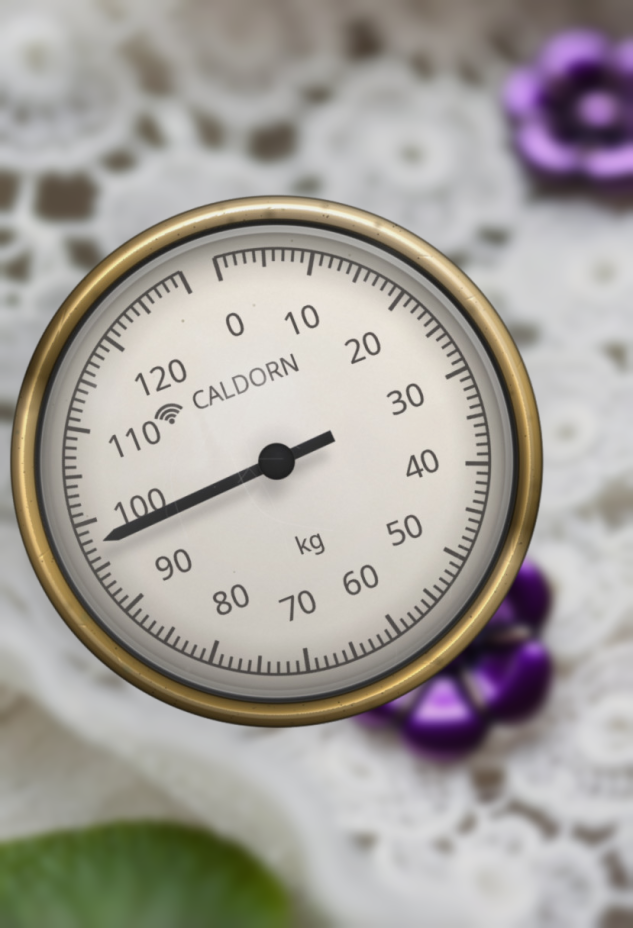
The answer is 97.5 kg
